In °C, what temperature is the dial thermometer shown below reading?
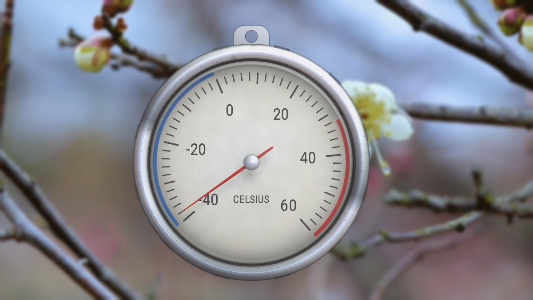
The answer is -38 °C
